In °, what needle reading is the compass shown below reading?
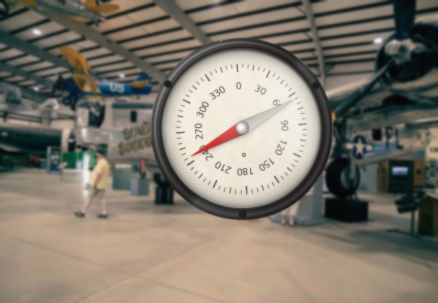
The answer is 245 °
